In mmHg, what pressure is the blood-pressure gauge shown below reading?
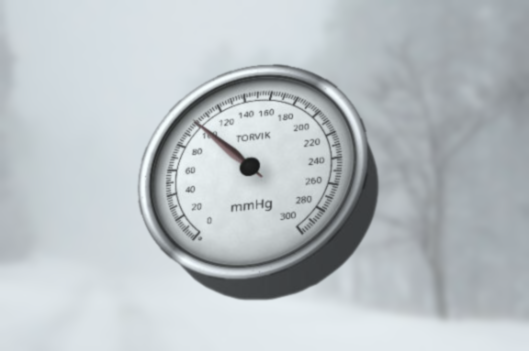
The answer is 100 mmHg
